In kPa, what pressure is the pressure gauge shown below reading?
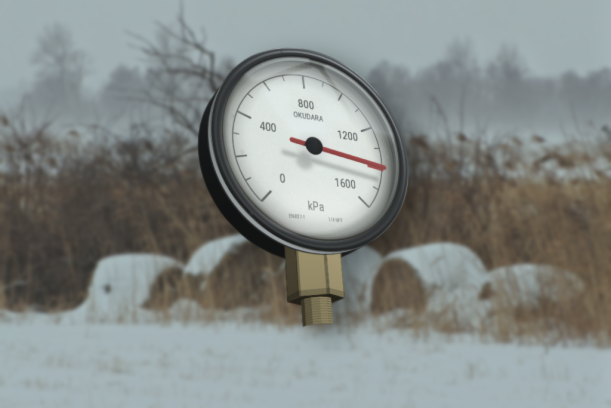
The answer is 1400 kPa
